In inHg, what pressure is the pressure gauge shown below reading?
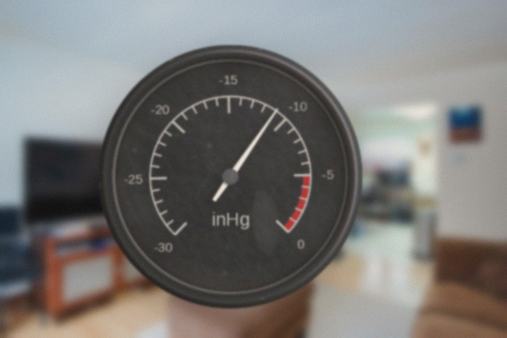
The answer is -11 inHg
